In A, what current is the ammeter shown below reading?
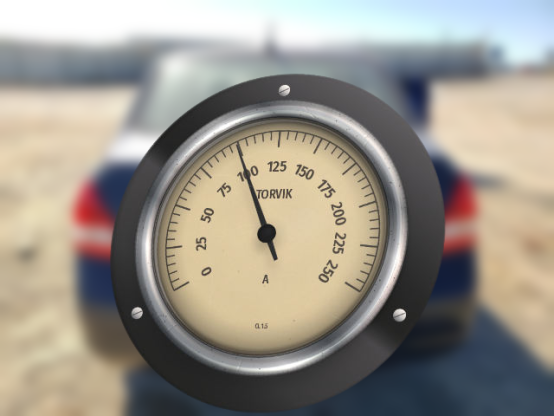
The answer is 100 A
